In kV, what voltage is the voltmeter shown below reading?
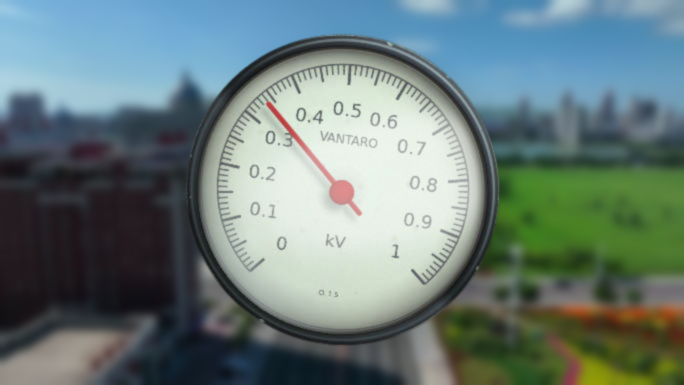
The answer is 0.34 kV
